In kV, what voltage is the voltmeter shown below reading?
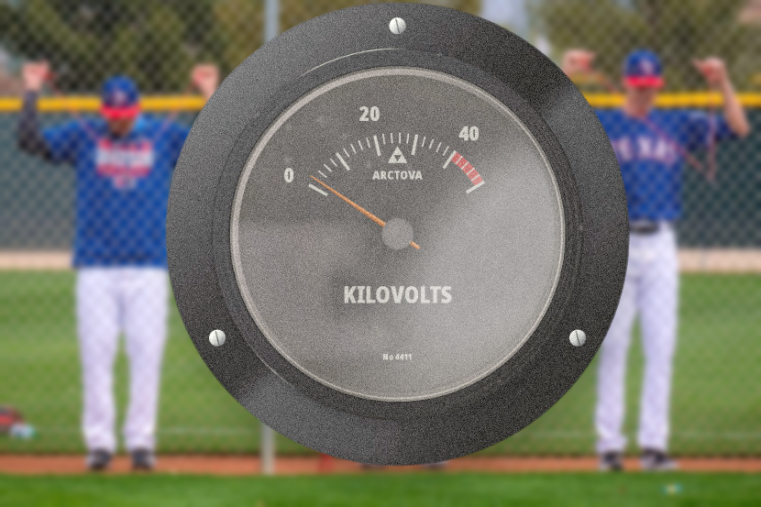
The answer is 2 kV
